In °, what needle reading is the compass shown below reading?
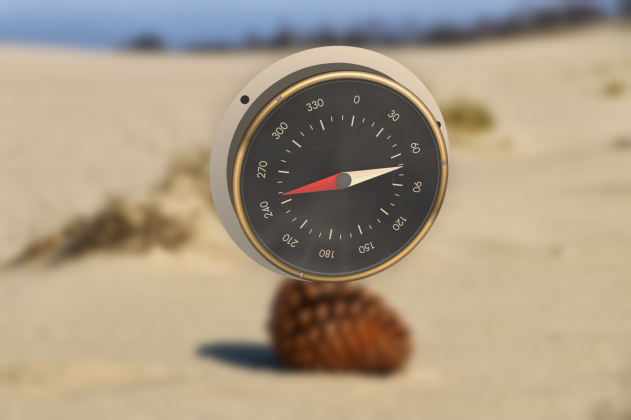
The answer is 250 °
